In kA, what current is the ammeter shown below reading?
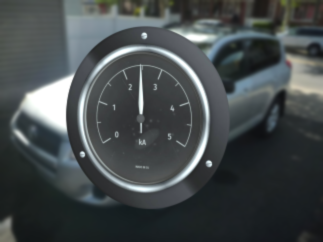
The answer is 2.5 kA
